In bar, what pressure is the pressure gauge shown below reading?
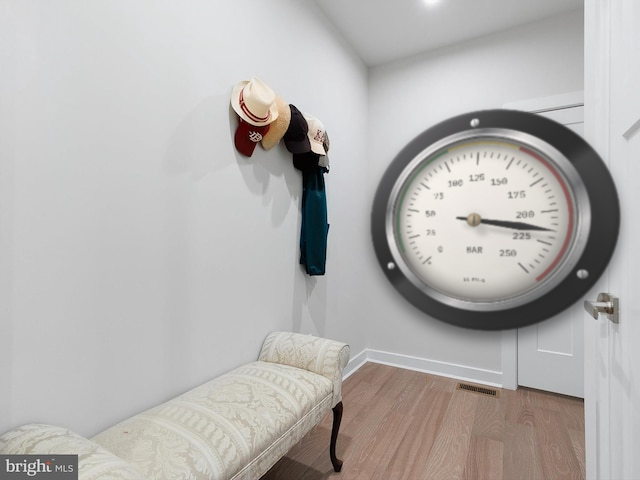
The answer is 215 bar
